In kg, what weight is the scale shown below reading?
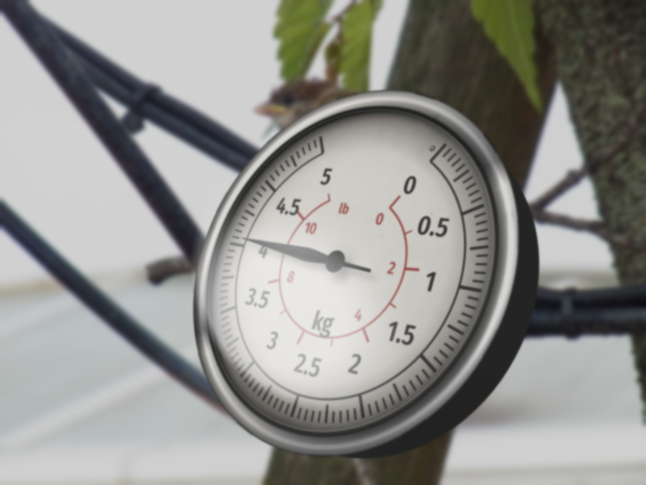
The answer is 4.05 kg
